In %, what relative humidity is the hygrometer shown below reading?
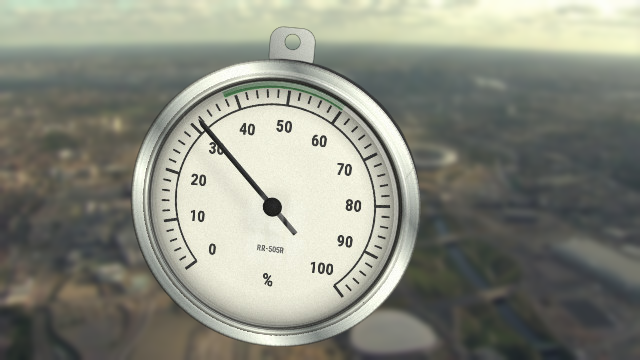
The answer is 32 %
